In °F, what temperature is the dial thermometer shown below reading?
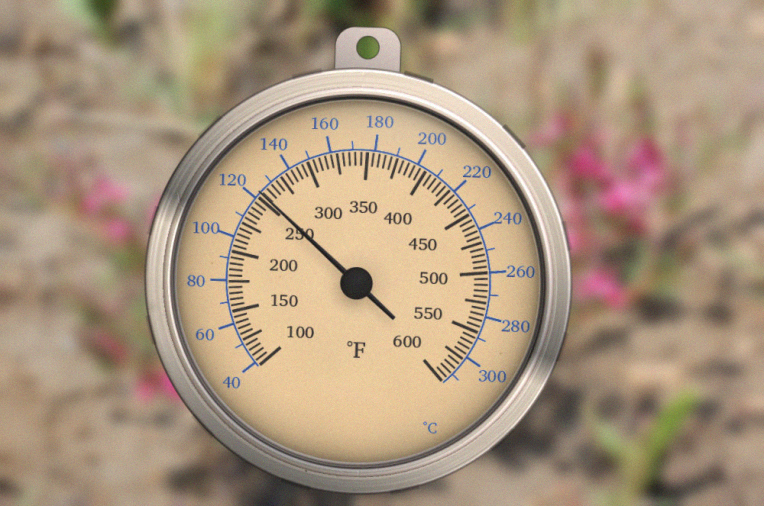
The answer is 255 °F
